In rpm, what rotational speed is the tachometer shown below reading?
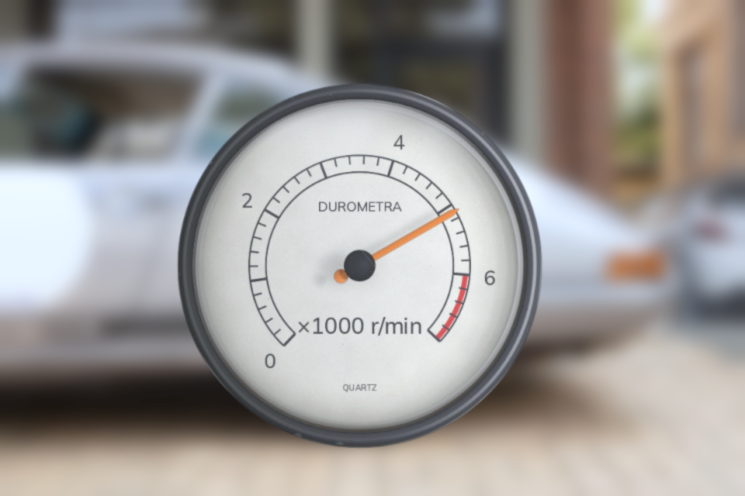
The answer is 5100 rpm
